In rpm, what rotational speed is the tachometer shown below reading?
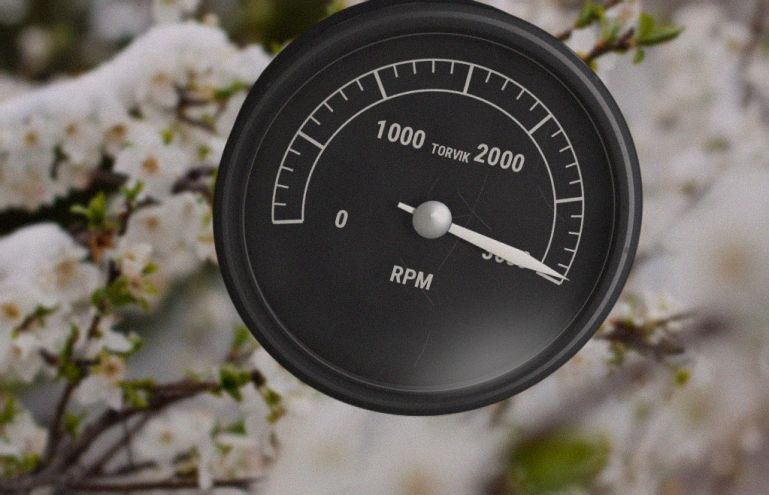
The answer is 2950 rpm
